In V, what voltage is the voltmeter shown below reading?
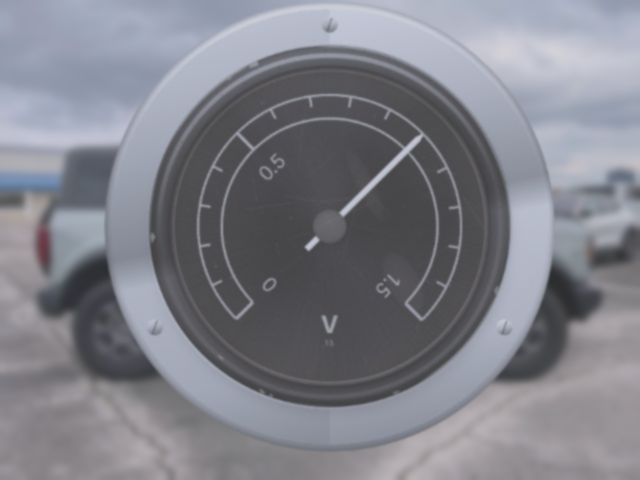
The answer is 1 V
